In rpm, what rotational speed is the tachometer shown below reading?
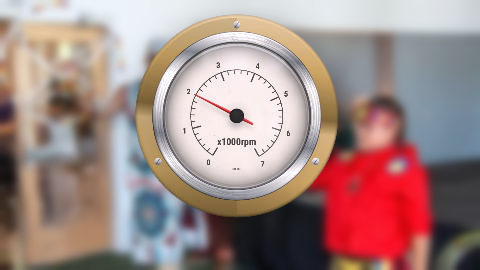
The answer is 2000 rpm
